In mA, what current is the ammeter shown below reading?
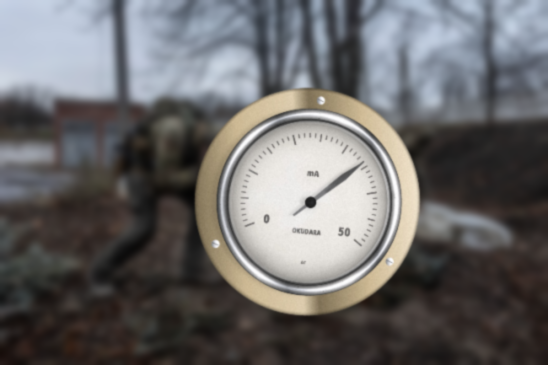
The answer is 34 mA
